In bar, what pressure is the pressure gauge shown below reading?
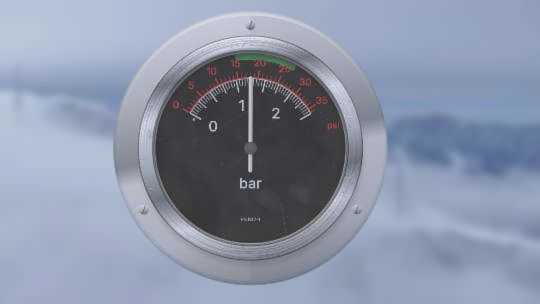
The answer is 1.25 bar
